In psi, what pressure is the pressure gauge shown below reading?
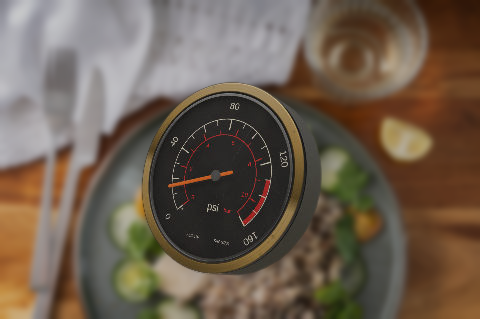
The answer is 15 psi
